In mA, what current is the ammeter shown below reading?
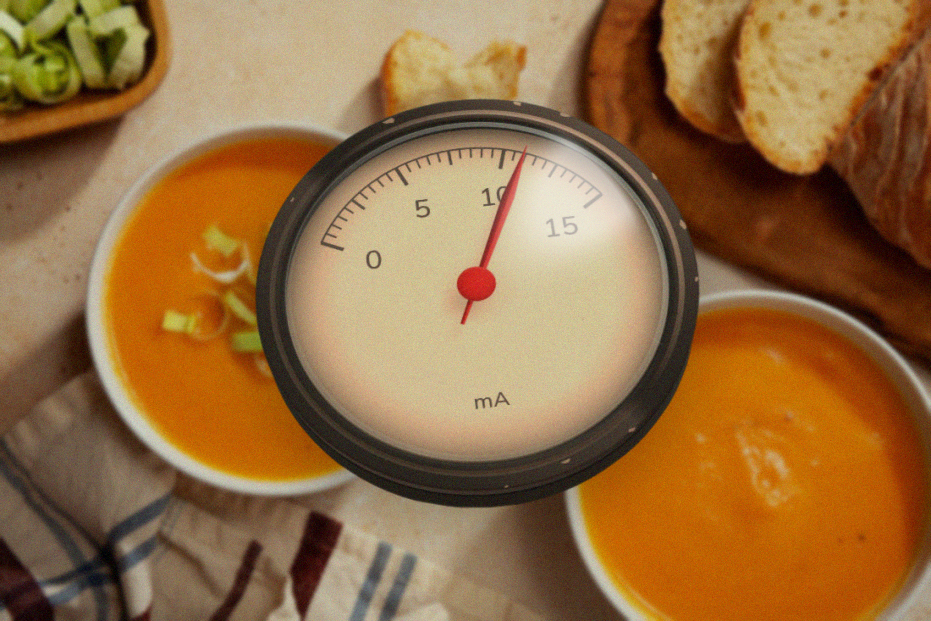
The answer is 11 mA
